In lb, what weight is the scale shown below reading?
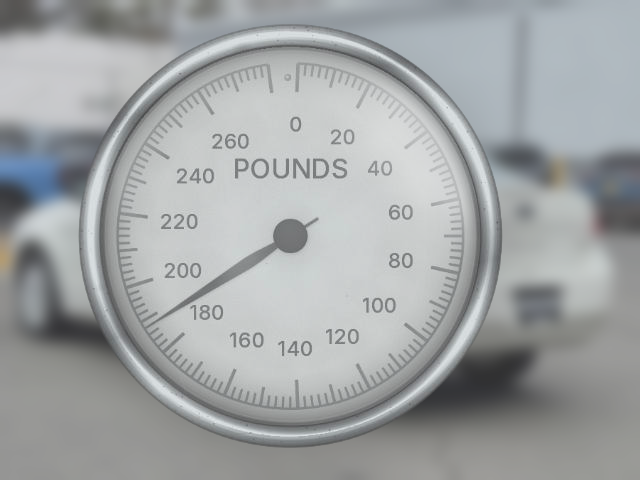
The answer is 188 lb
